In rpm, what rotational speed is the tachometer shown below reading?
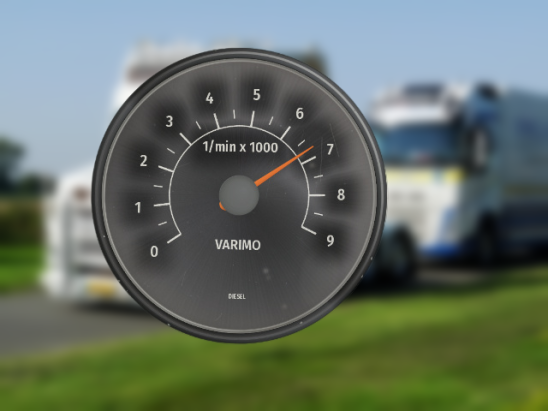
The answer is 6750 rpm
